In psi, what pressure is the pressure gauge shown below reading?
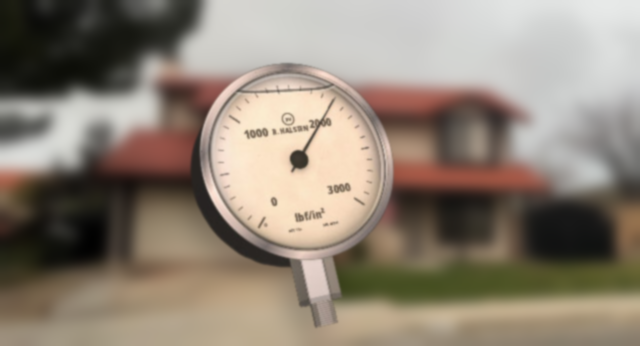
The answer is 2000 psi
